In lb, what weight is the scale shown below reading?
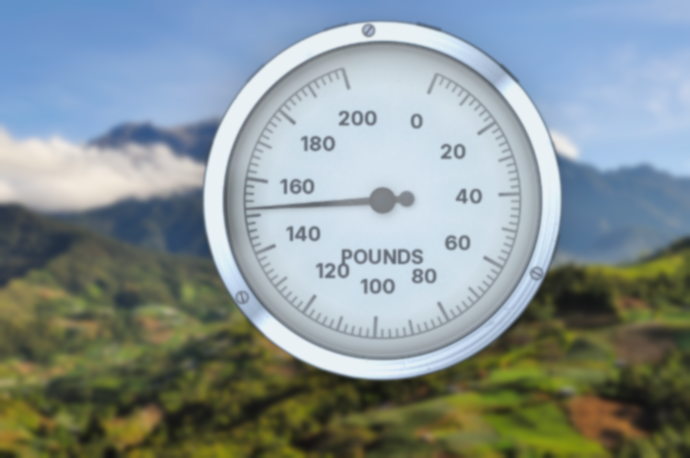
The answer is 152 lb
